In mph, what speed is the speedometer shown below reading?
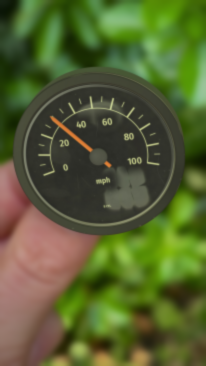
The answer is 30 mph
